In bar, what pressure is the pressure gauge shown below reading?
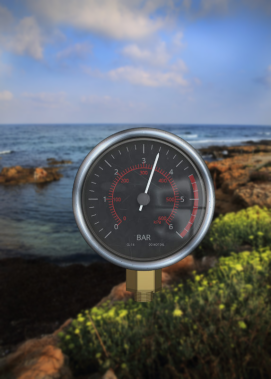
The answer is 3.4 bar
